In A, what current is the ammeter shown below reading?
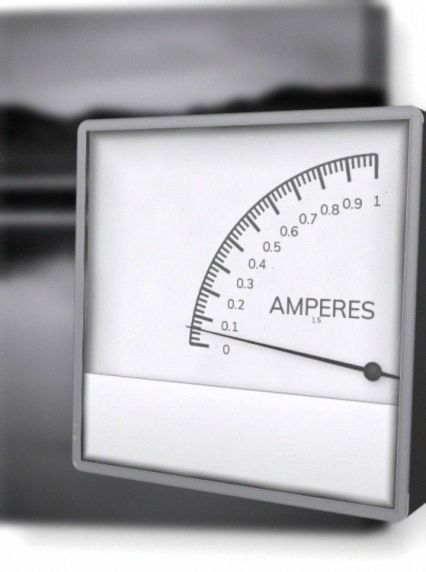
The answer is 0.06 A
